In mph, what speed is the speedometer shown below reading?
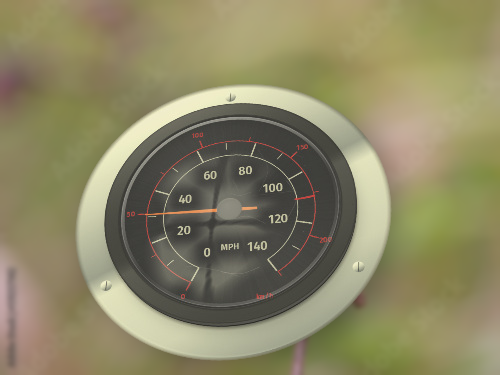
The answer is 30 mph
